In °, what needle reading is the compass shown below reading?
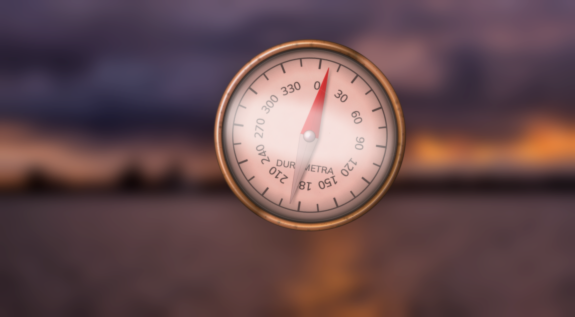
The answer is 7.5 °
